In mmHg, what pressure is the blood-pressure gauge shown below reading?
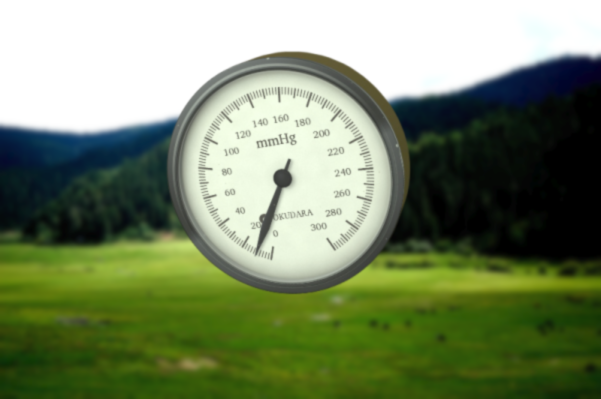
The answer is 10 mmHg
